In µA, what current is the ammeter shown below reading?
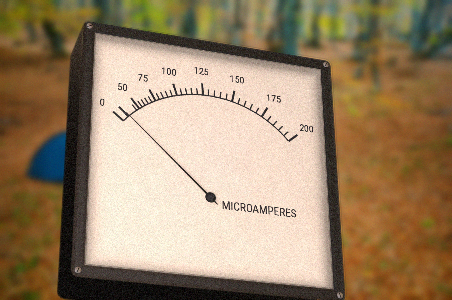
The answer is 25 µA
